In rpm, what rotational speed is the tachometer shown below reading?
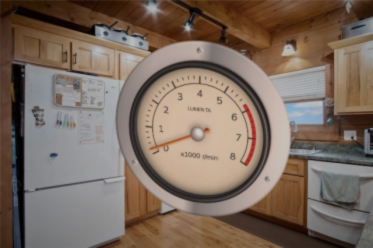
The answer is 200 rpm
